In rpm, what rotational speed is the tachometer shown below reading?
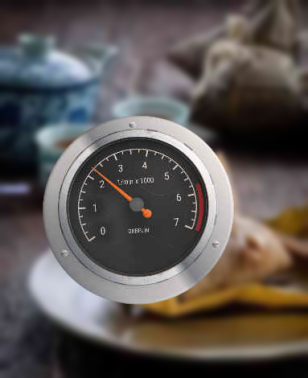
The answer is 2250 rpm
